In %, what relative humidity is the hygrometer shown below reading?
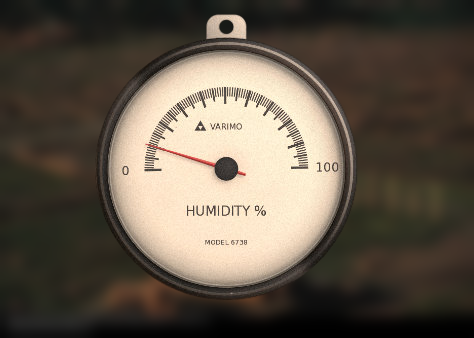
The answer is 10 %
